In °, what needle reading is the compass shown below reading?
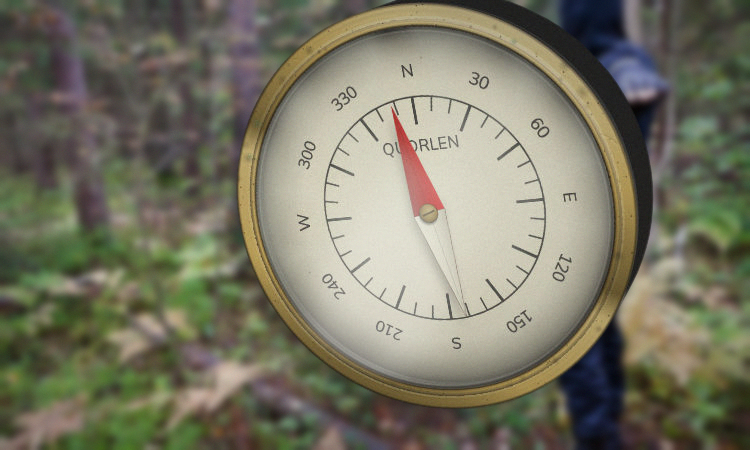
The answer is 350 °
